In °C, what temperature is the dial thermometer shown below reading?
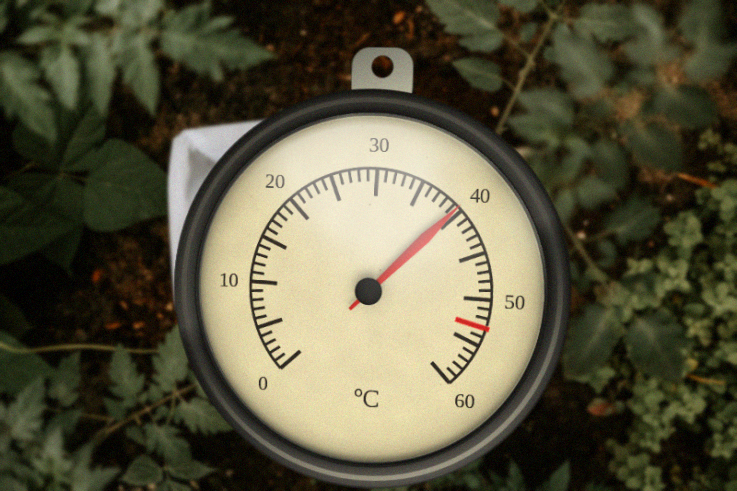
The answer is 39.5 °C
